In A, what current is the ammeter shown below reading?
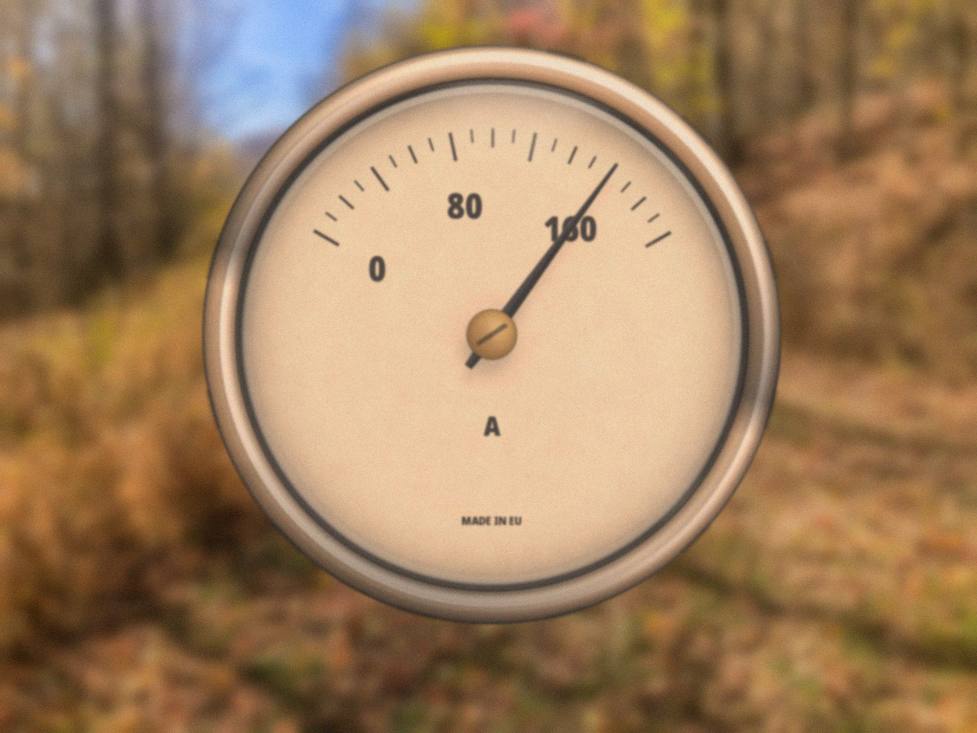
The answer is 160 A
